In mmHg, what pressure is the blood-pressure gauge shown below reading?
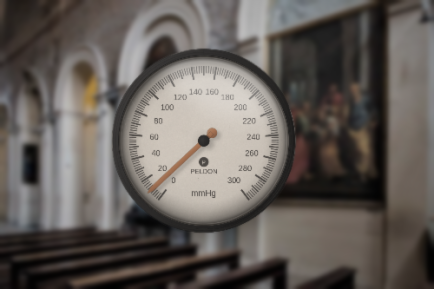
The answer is 10 mmHg
